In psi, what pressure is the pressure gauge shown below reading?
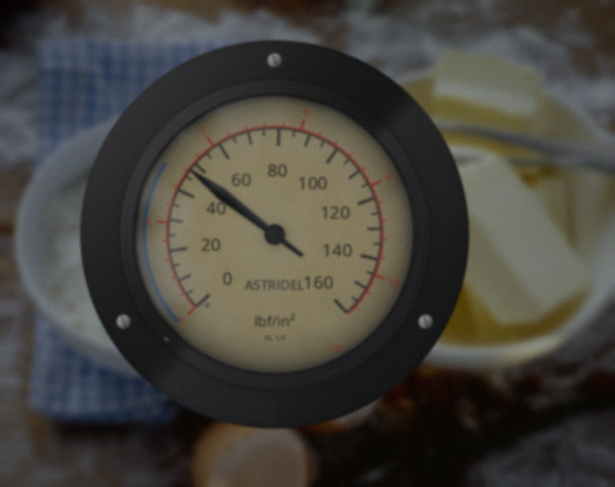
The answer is 47.5 psi
